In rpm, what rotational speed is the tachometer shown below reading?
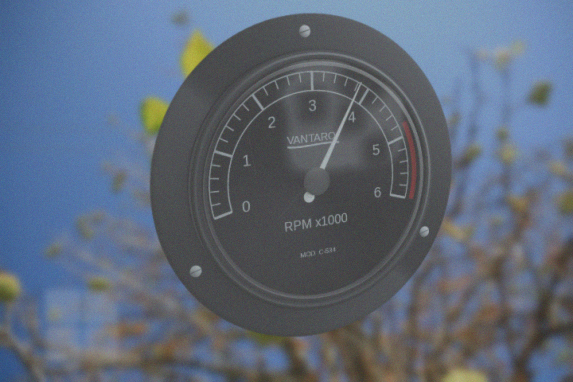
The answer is 3800 rpm
